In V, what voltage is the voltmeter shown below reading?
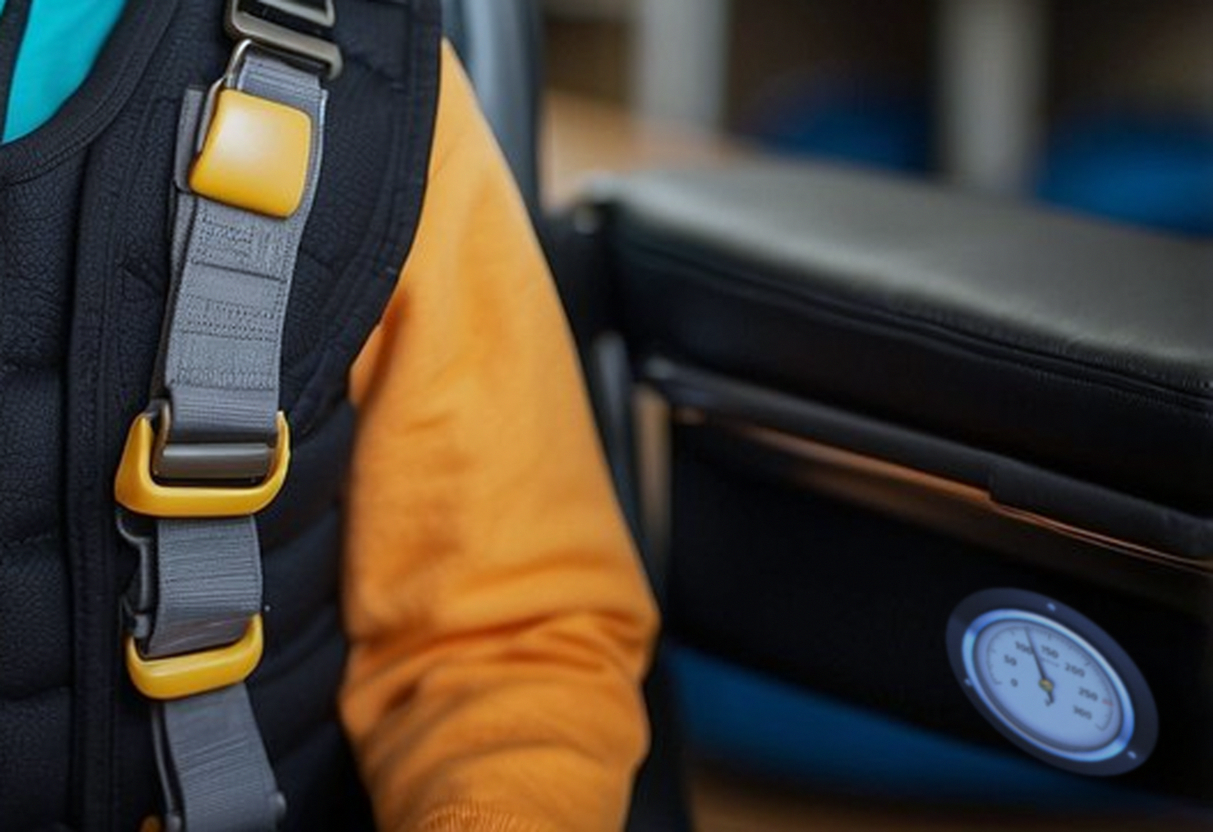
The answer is 125 V
